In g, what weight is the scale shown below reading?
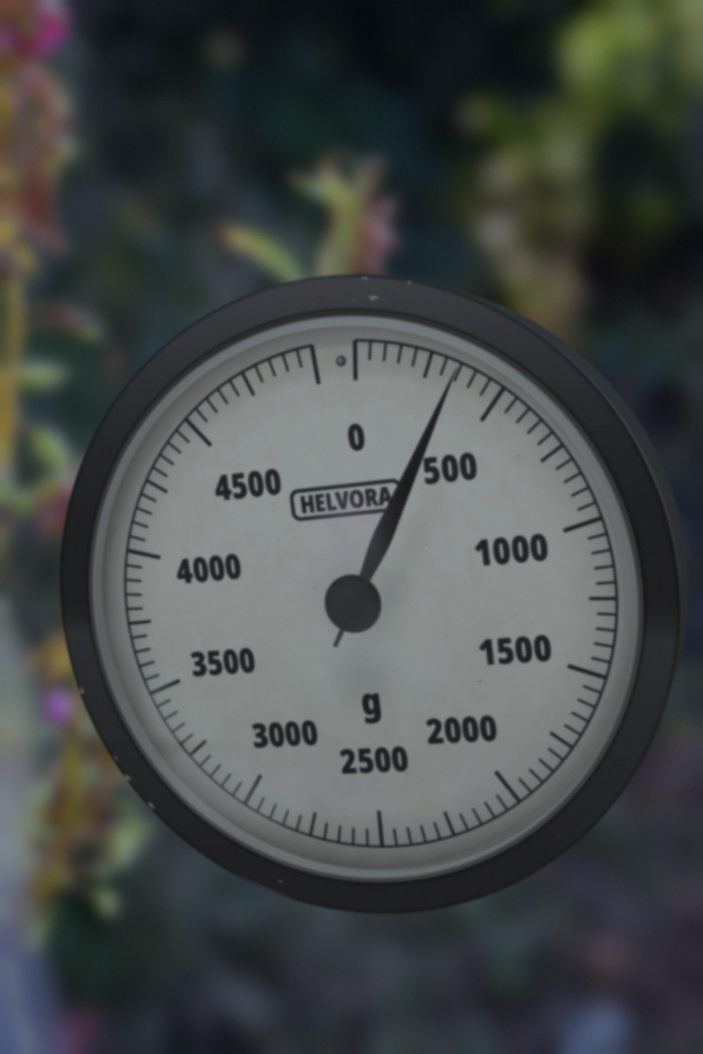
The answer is 350 g
